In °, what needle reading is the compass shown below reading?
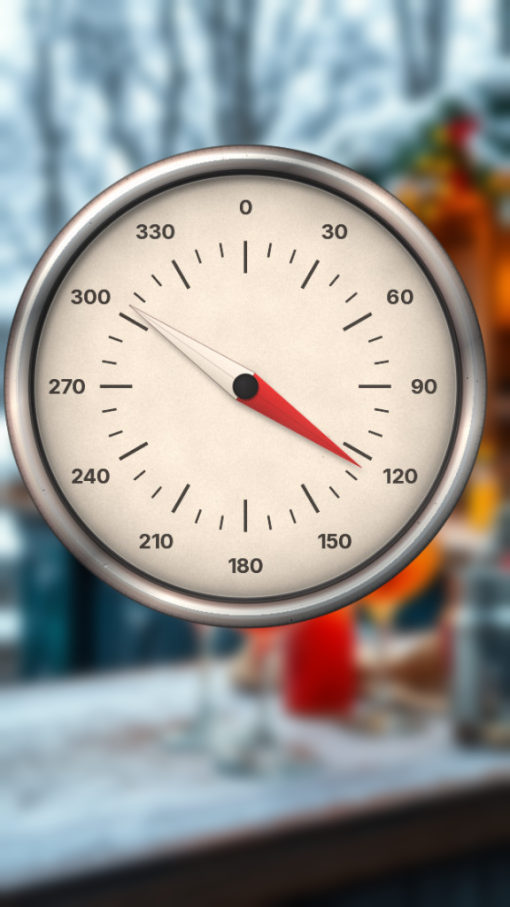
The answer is 125 °
